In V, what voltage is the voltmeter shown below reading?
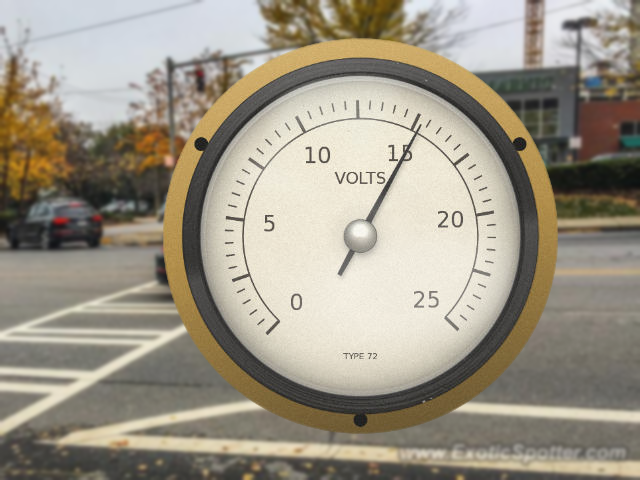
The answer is 15.25 V
